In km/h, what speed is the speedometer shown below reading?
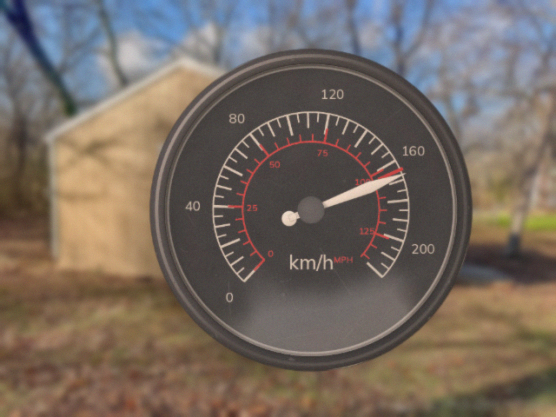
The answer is 167.5 km/h
